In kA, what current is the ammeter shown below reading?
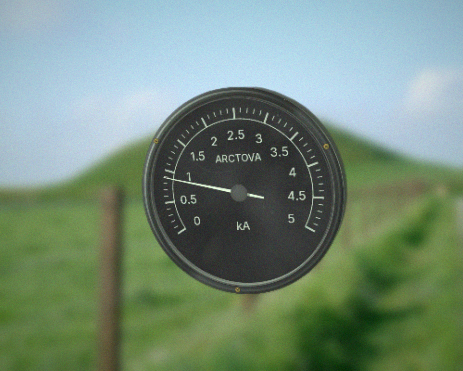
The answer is 0.9 kA
